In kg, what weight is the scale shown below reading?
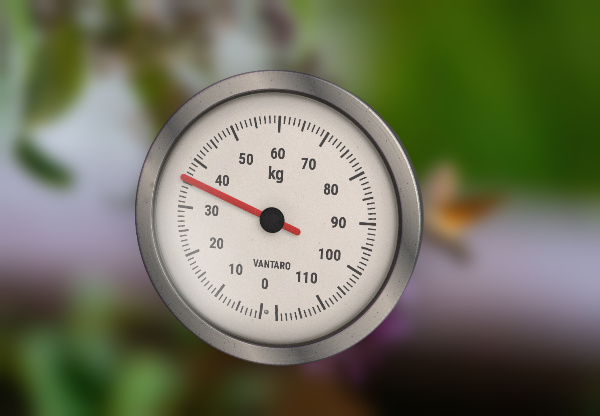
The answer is 36 kg
